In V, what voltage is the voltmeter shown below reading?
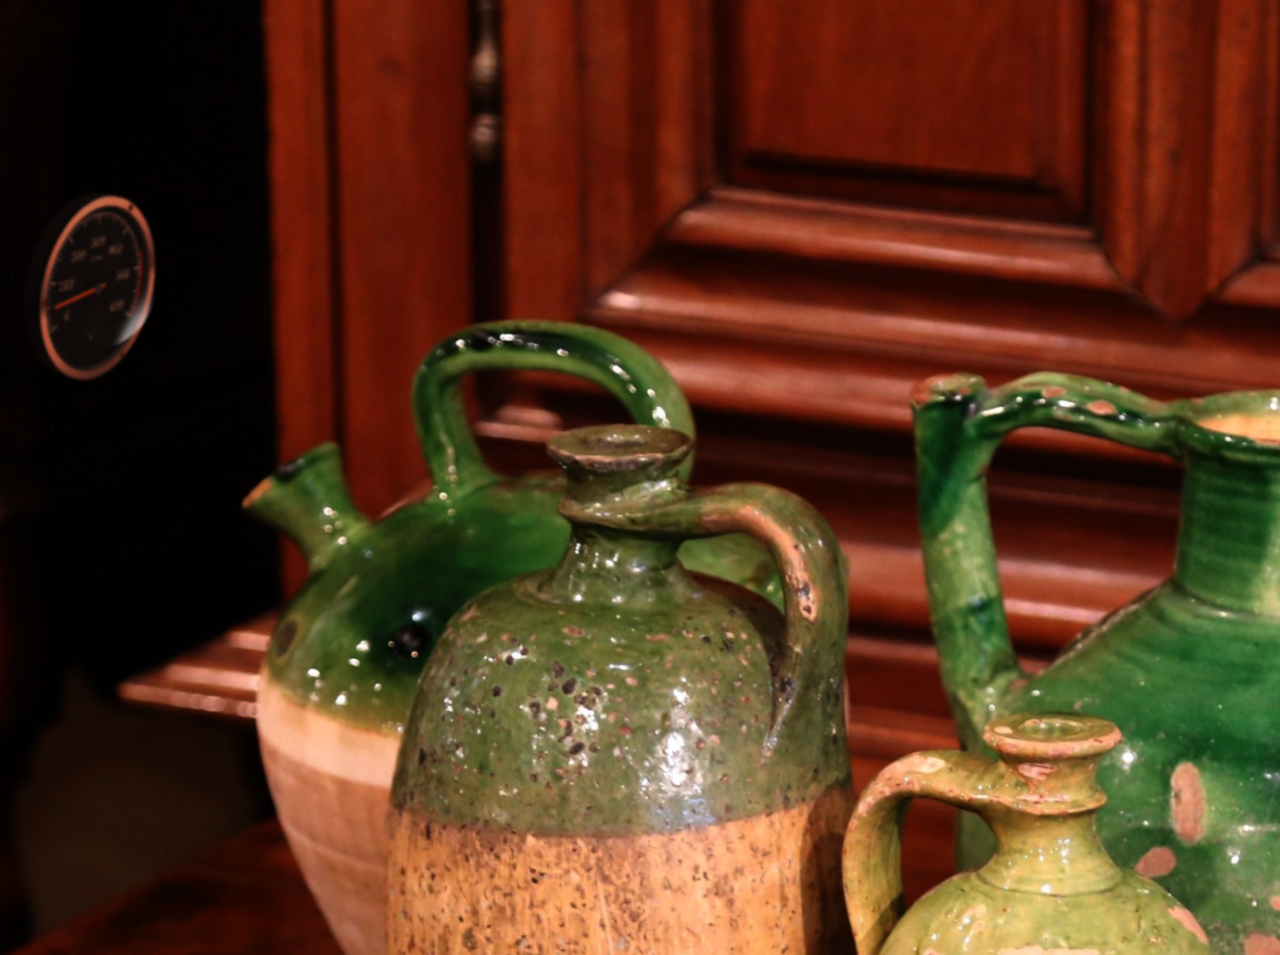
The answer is 50 V
